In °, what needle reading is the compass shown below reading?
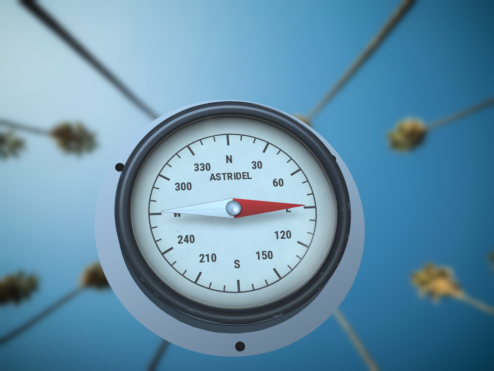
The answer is 90 °
